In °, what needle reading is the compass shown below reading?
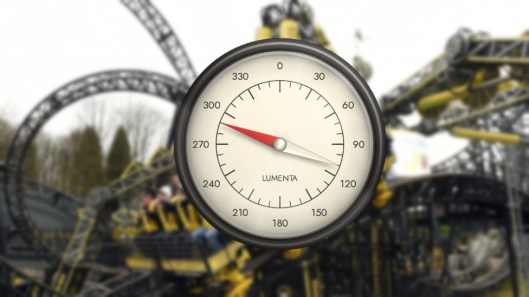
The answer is 290 °
